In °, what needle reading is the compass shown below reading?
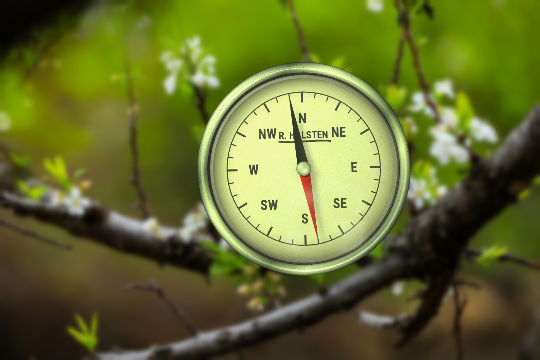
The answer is 170 °
